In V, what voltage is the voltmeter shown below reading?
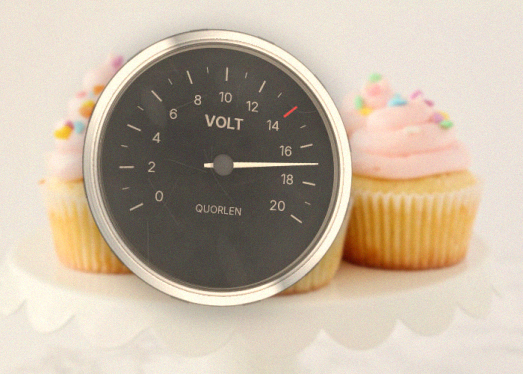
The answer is 17 V
